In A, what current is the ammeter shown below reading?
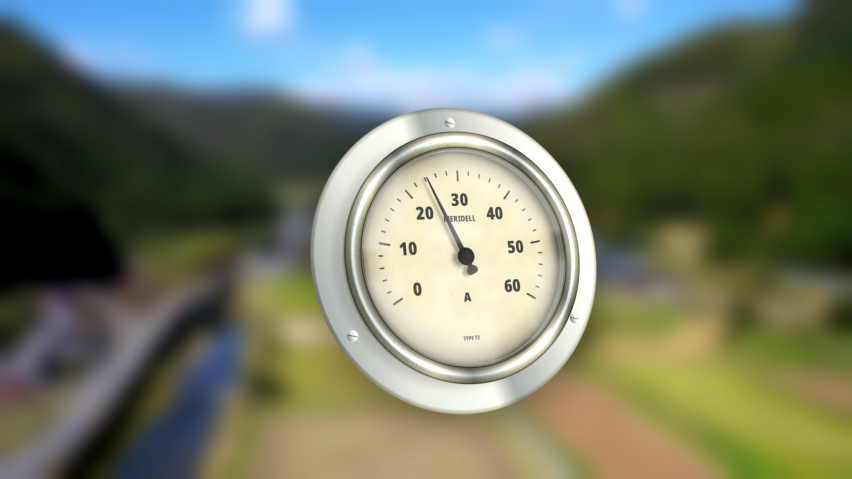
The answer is 24 A
